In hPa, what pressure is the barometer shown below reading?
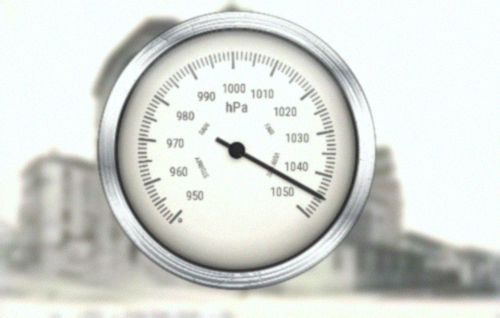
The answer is 1045 hPa
